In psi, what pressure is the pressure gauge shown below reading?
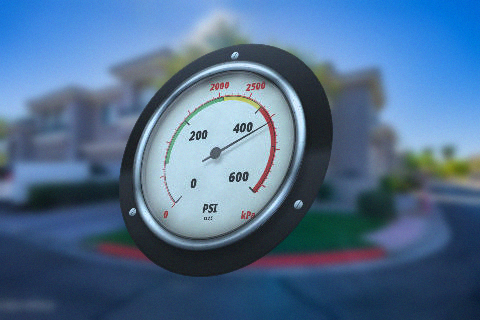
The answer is 450 psi
